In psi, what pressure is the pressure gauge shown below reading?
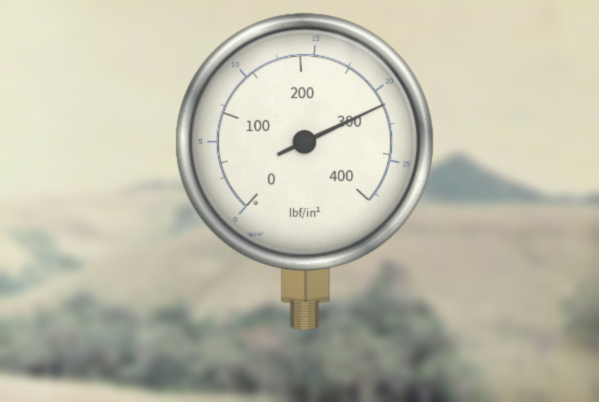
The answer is 300 psi
